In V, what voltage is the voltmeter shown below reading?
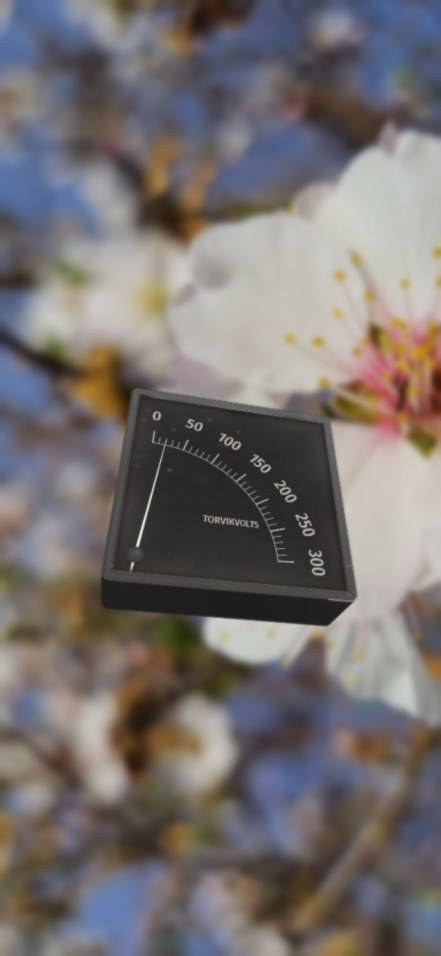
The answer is 20 V
